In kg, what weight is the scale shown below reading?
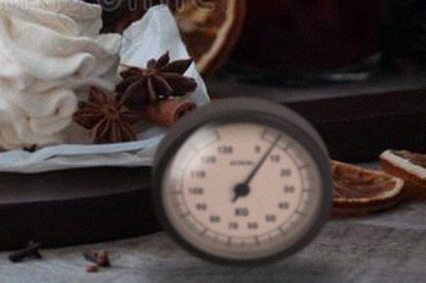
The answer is 5 kg
